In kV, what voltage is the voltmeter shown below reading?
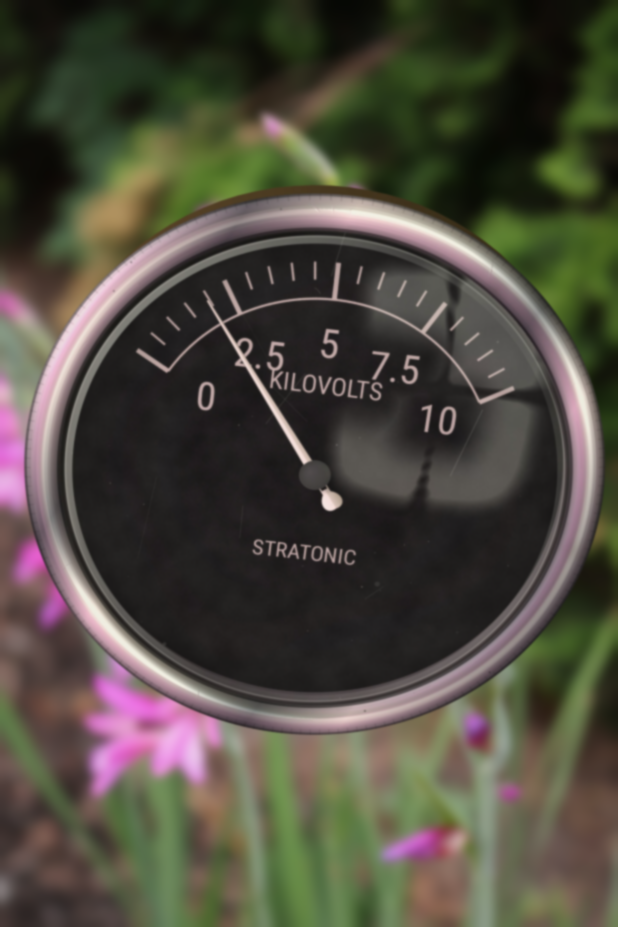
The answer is 2 kV
